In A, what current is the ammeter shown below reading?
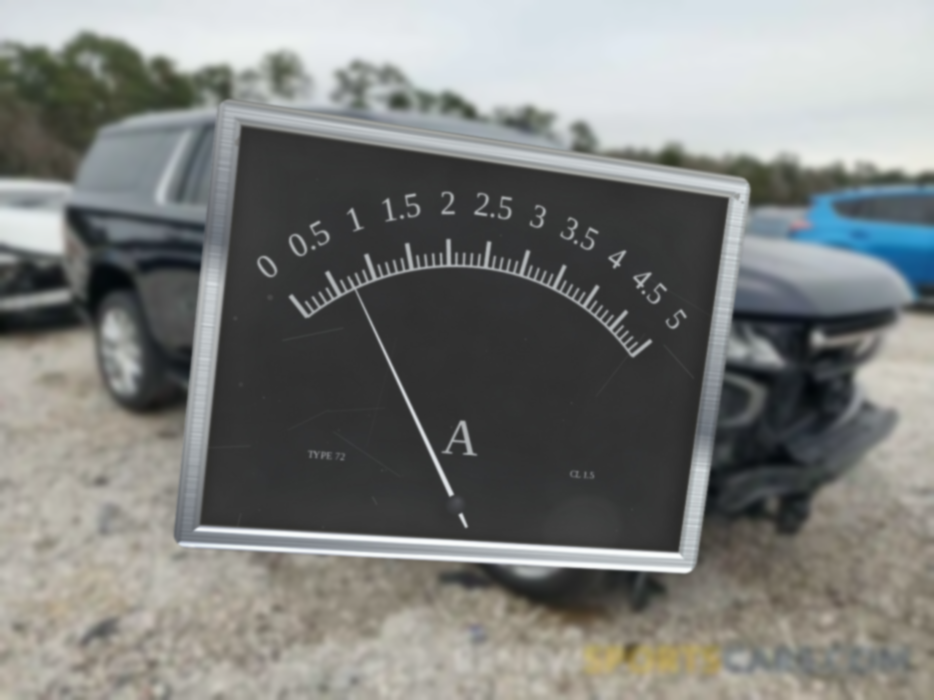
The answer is 0.7 A
